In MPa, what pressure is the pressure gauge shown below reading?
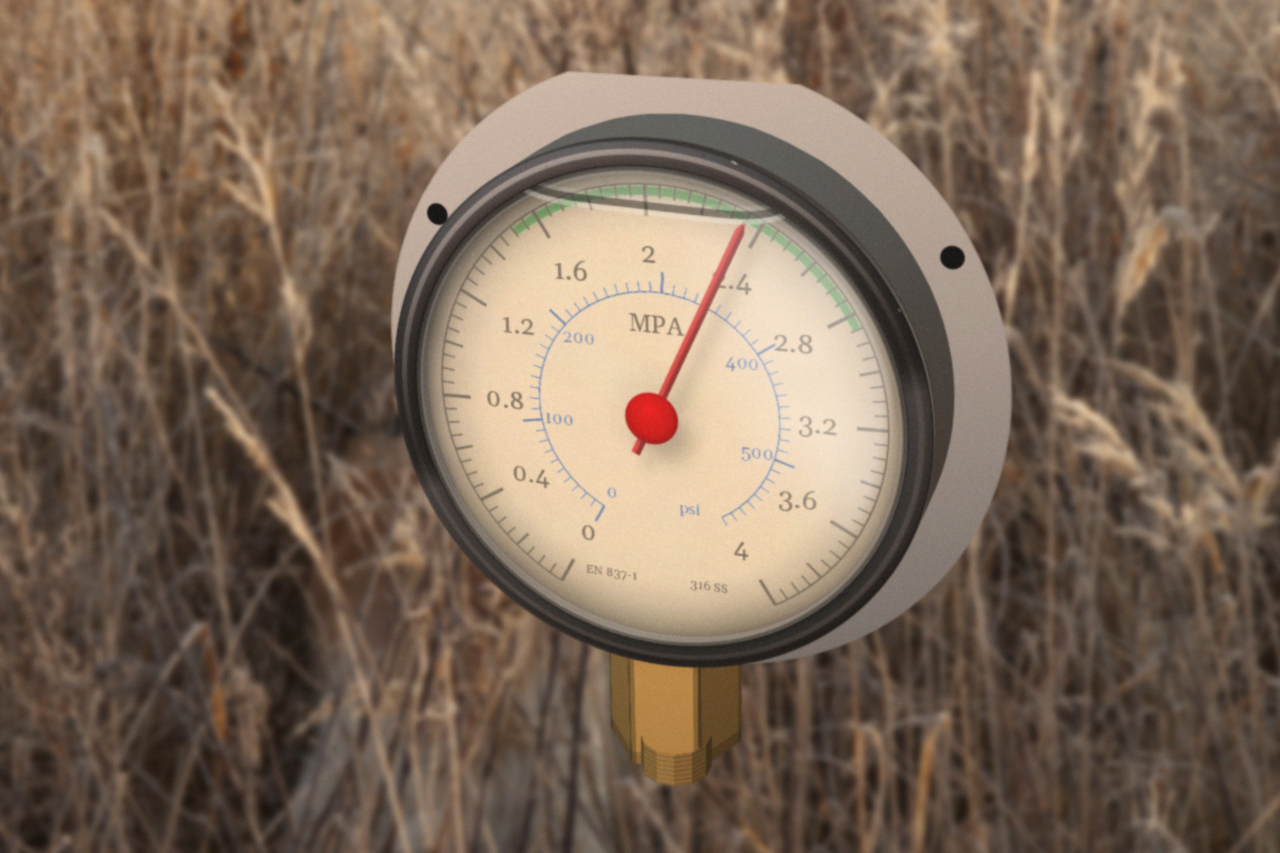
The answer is 2.35 MPa
